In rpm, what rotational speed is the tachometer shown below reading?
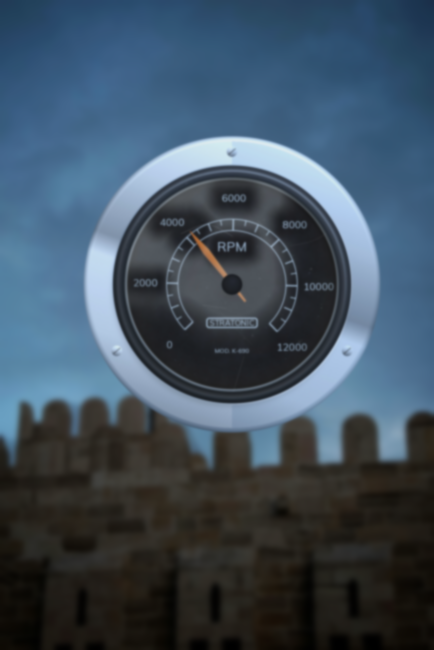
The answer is 4250 rpm
